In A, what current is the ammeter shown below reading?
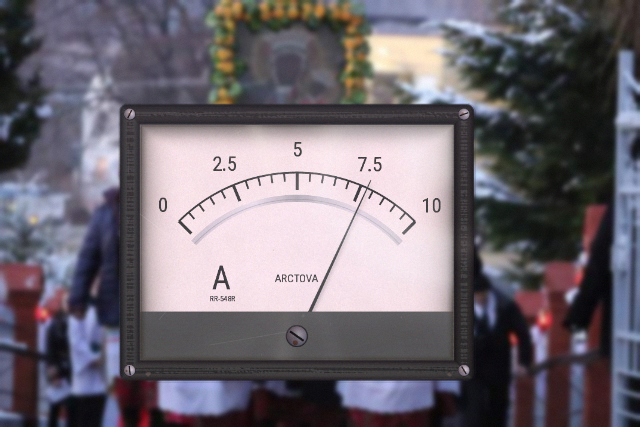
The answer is 7.75 A
